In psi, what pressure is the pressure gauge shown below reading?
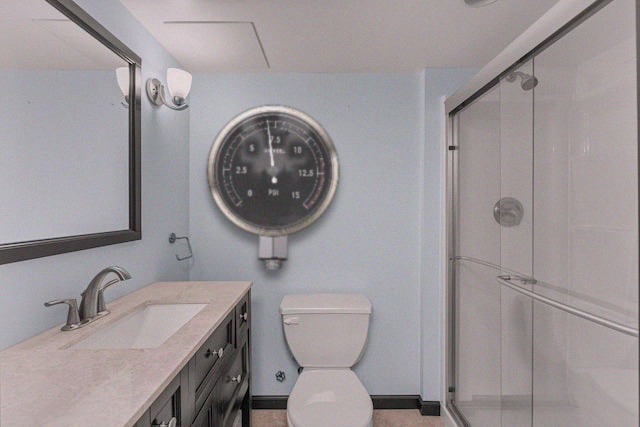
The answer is 7 psi
